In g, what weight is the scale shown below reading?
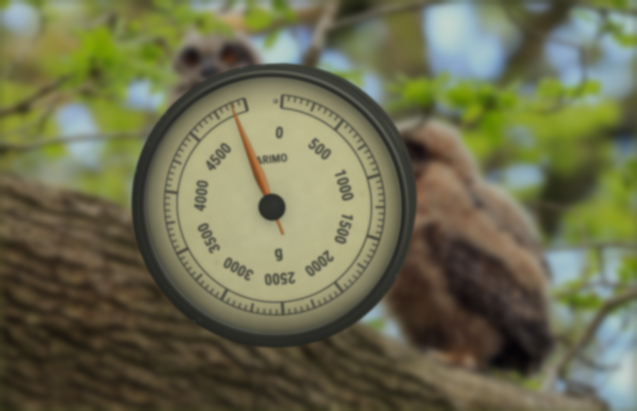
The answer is 4900 g
